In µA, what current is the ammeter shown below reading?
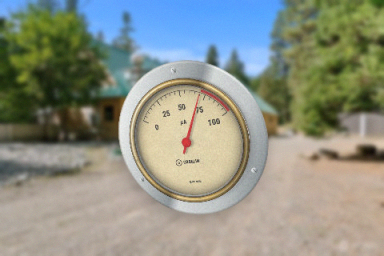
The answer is 70 µA
